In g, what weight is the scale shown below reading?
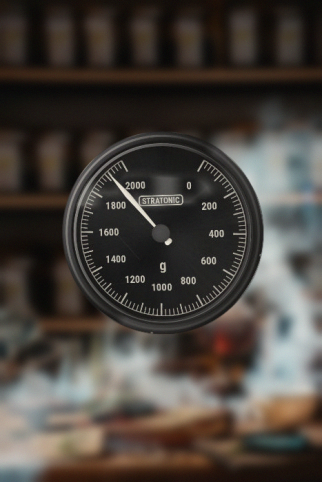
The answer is 1920 g
